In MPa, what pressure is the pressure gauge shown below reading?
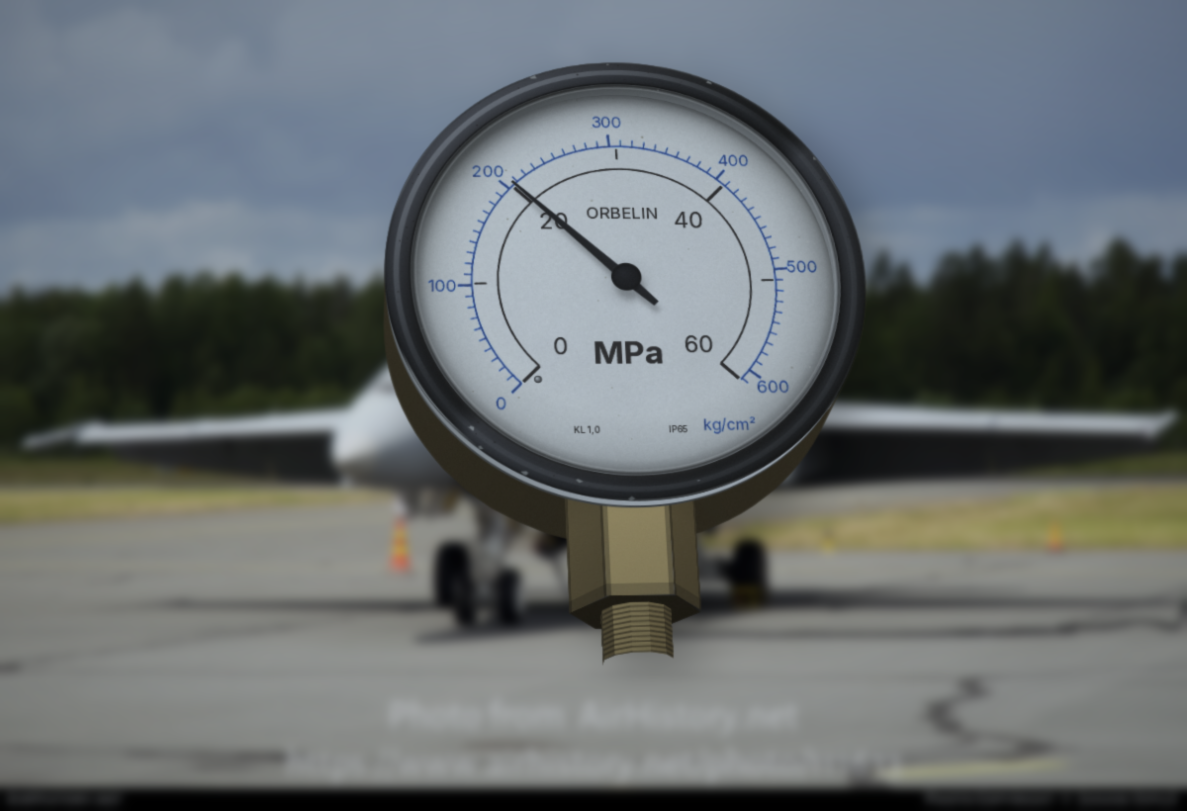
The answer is 20 MPa
